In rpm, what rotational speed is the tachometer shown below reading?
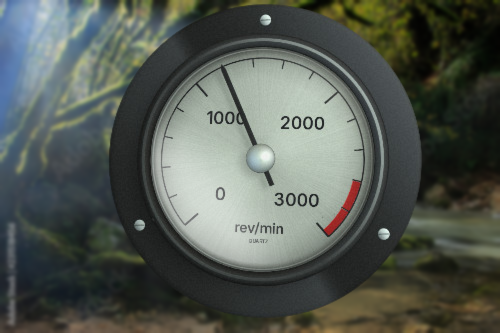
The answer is 1200 rpm
